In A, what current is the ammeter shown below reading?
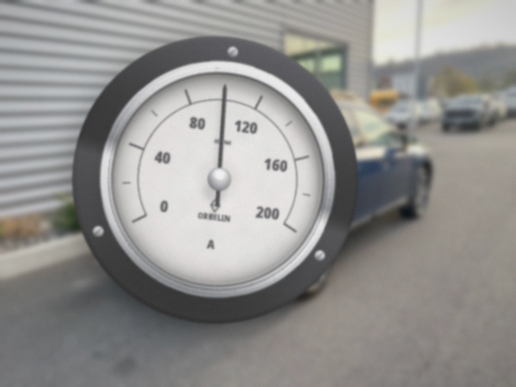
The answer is 100 A
